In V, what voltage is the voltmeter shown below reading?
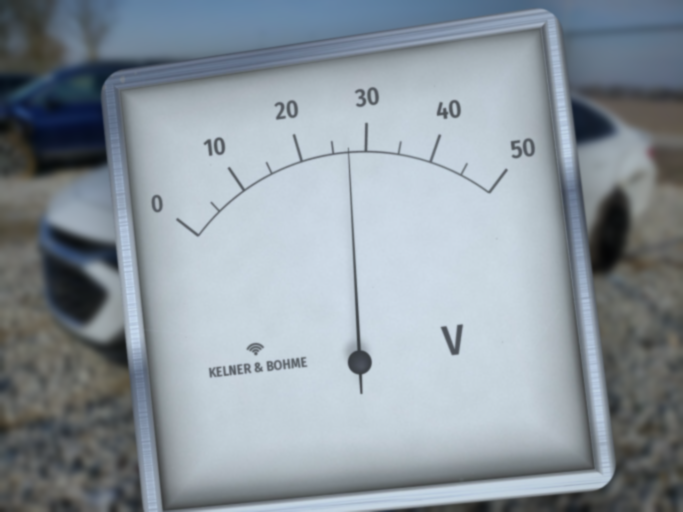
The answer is 27.5 V
